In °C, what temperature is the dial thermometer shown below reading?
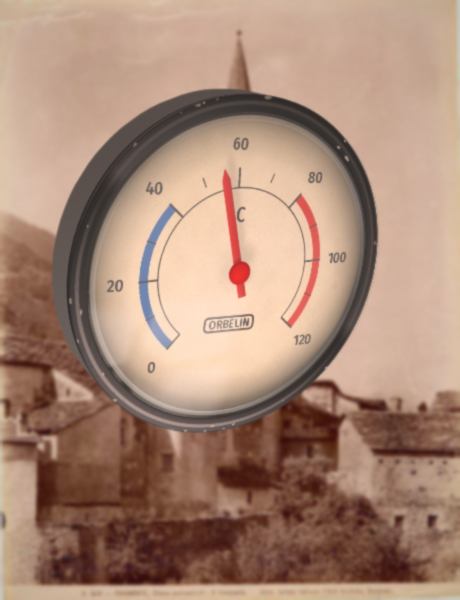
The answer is 55 °C
